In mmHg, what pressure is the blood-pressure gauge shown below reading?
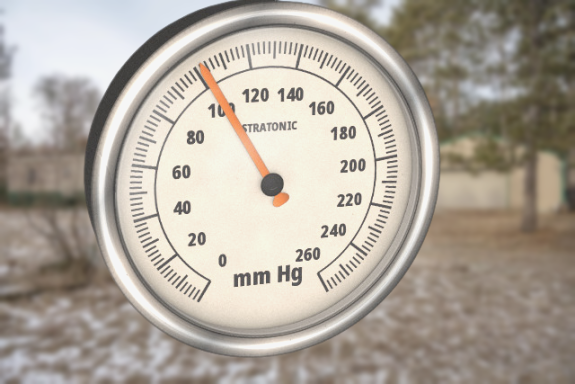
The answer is 102 mmHg
